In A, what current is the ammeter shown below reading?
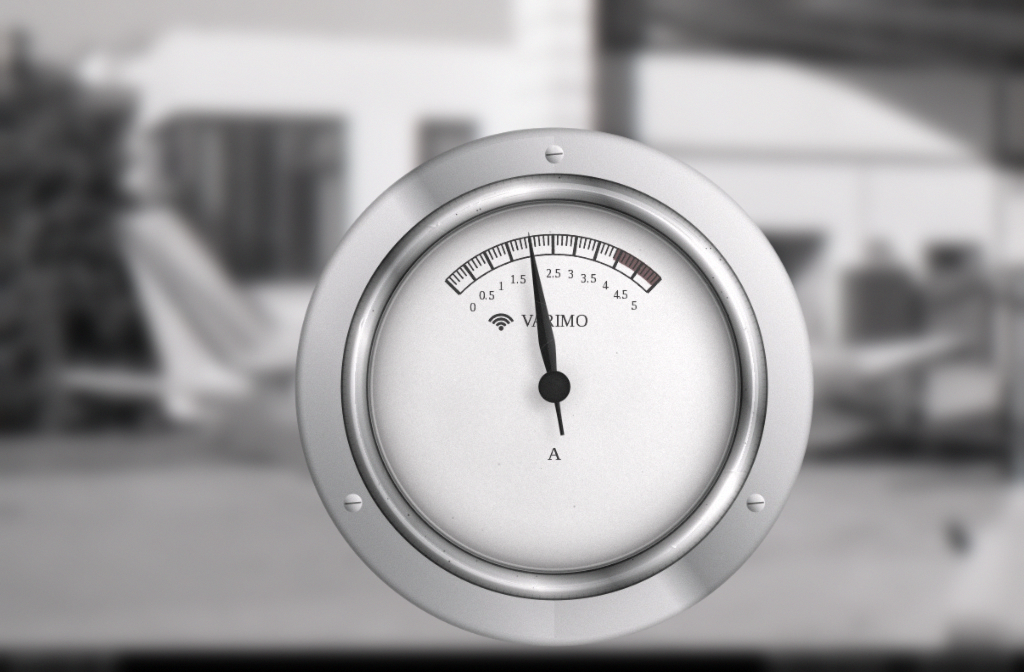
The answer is 2 A
